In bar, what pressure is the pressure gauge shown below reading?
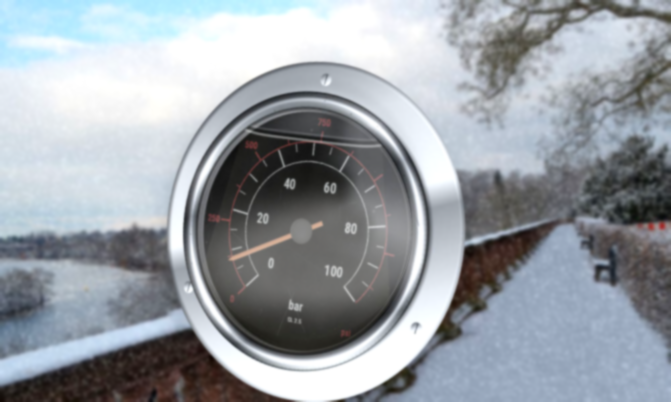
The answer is 7.5 bar
